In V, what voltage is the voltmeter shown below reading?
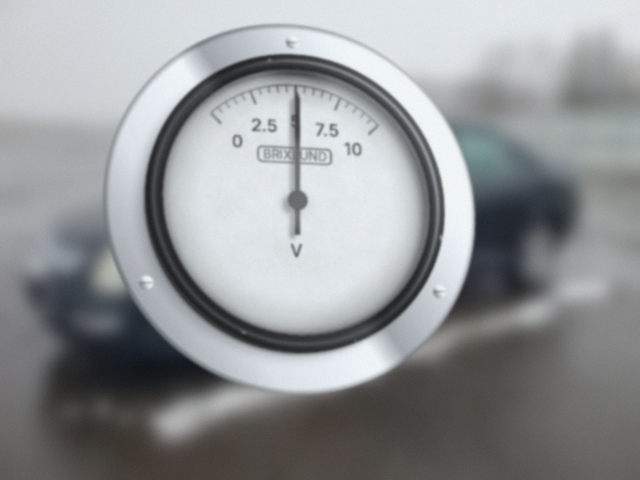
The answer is 5 V
